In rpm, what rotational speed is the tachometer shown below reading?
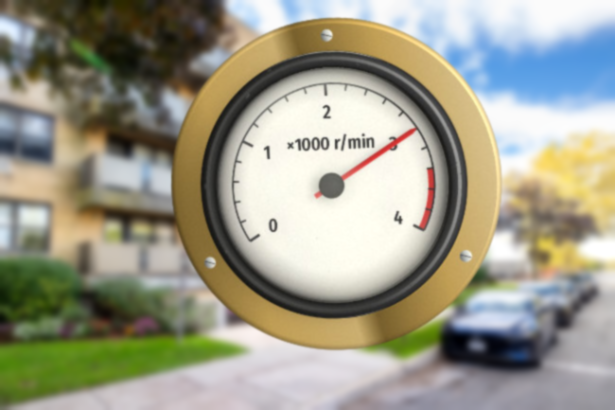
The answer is 3000 rpm
